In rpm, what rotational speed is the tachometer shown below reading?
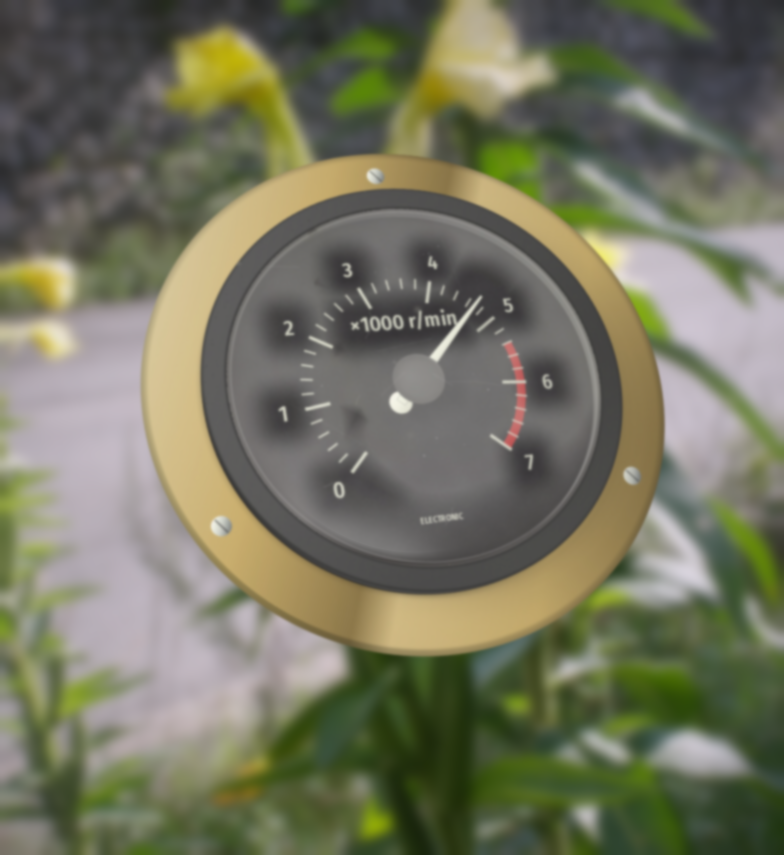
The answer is 4700 rpm
